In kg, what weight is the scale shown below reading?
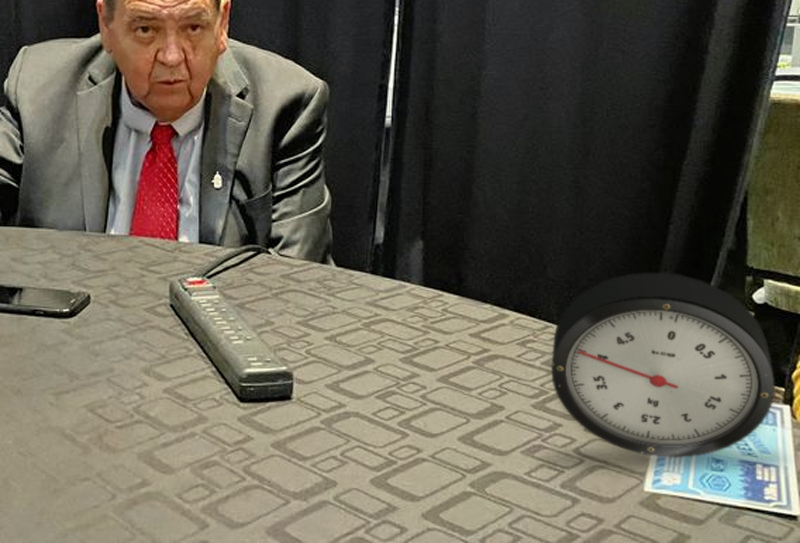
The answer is 4 kg
